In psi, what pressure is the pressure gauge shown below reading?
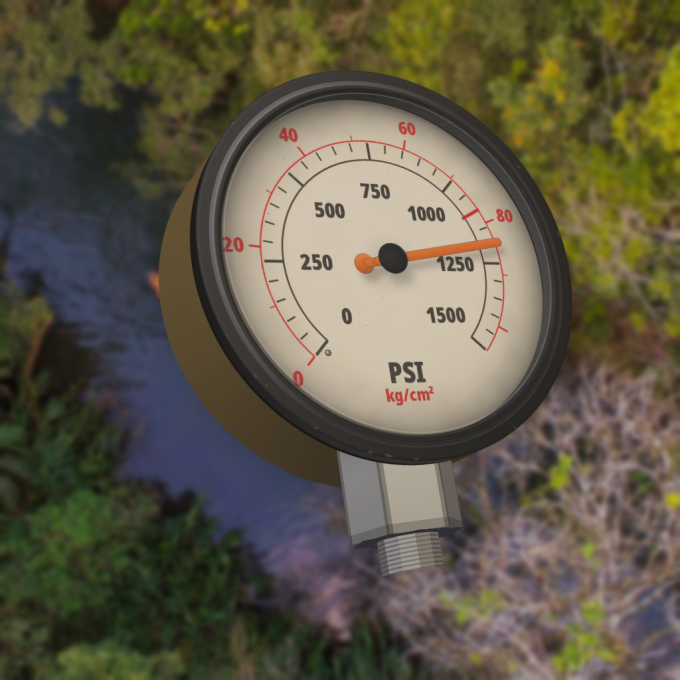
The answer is 1200 psi
